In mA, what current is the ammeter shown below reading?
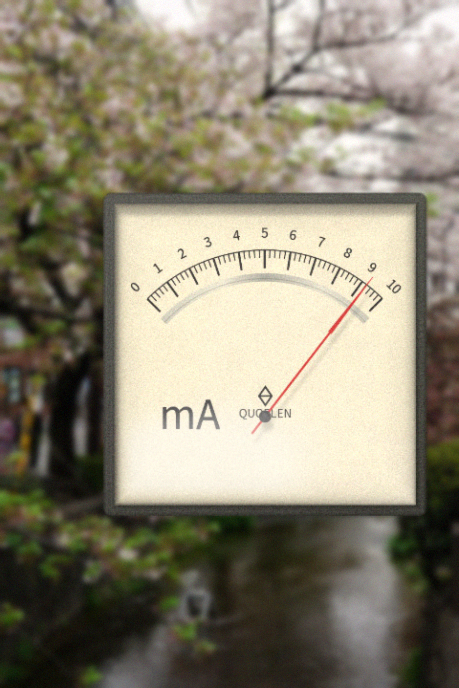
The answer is 9.2 mA
